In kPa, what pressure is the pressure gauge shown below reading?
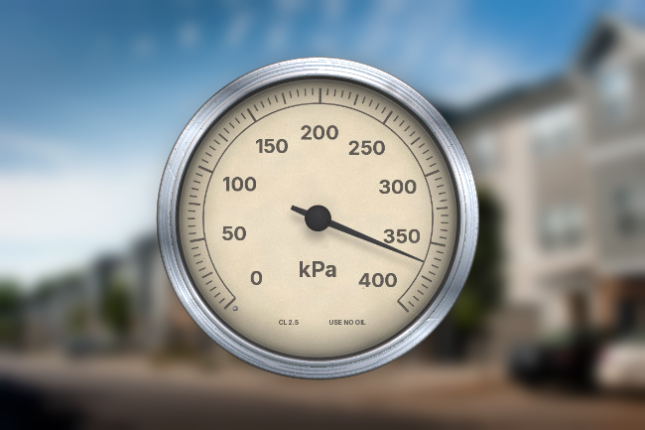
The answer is 365 kPa
